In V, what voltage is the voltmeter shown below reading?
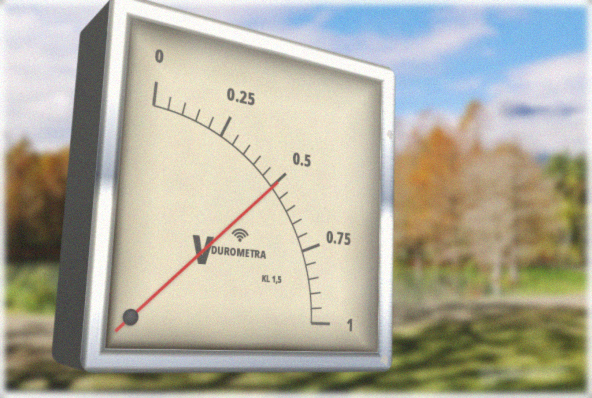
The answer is 0.5 V
